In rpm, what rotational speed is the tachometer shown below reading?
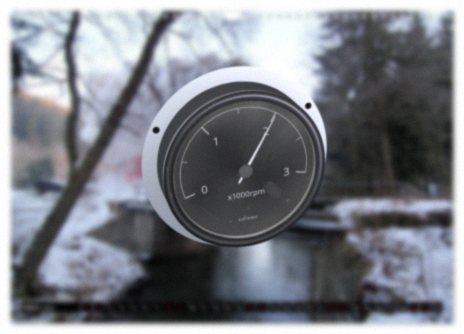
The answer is 2000 rpm
